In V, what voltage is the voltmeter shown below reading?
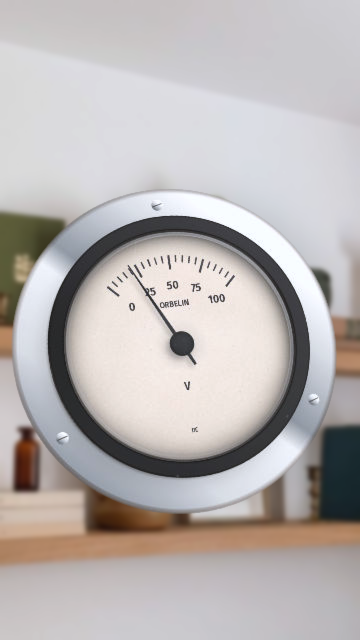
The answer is 20 V
